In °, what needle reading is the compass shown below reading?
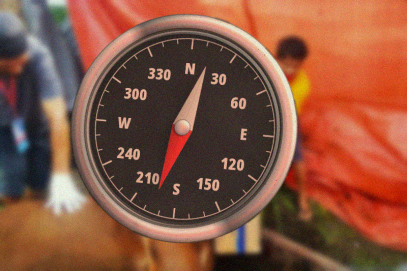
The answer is 195 °
